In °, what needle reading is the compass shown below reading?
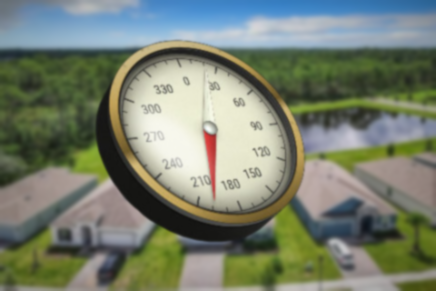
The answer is 200 °
